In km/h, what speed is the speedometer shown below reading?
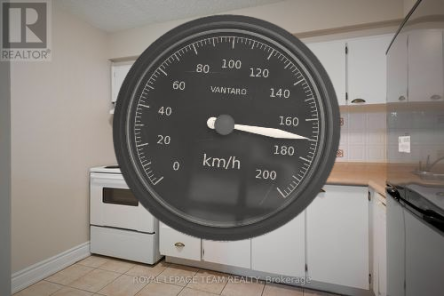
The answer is 170 km/h
